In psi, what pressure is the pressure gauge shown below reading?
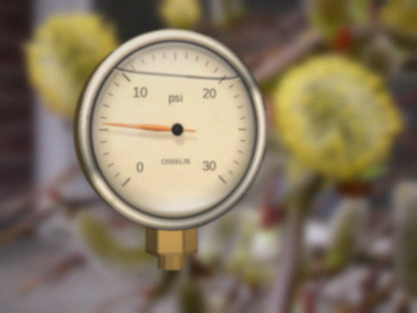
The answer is 5.5 psi
